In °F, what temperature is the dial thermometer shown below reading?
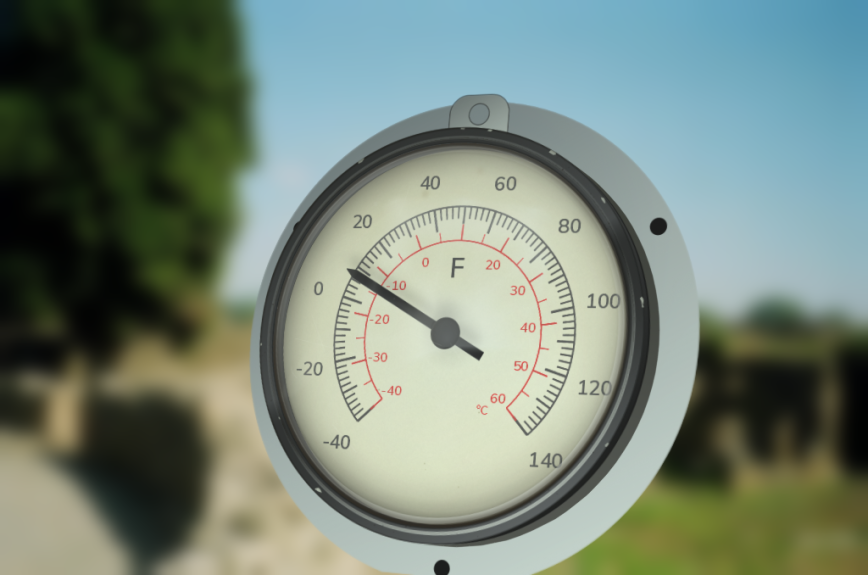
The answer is 8 °F
